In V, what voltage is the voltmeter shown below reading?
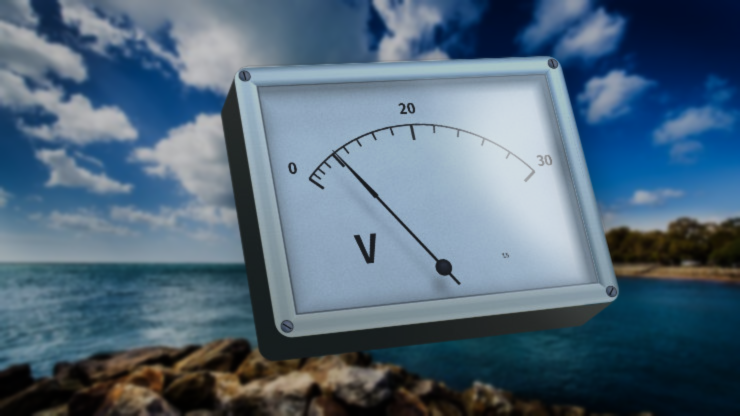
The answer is 10 V
